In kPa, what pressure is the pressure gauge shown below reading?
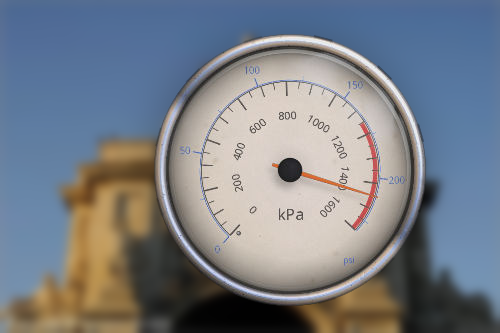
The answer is 1450 kPa
